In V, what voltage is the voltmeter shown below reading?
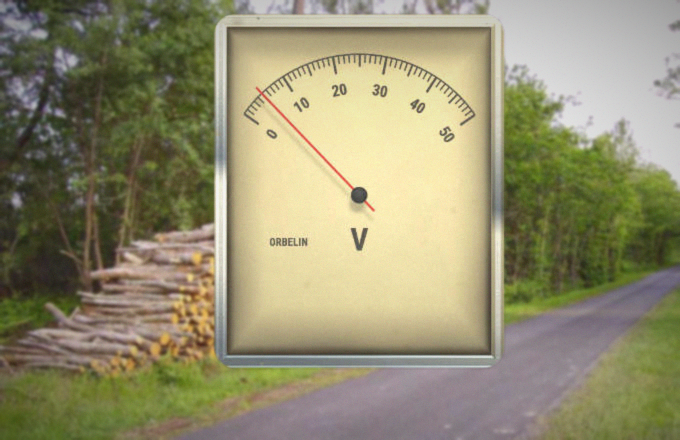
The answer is 5 V
